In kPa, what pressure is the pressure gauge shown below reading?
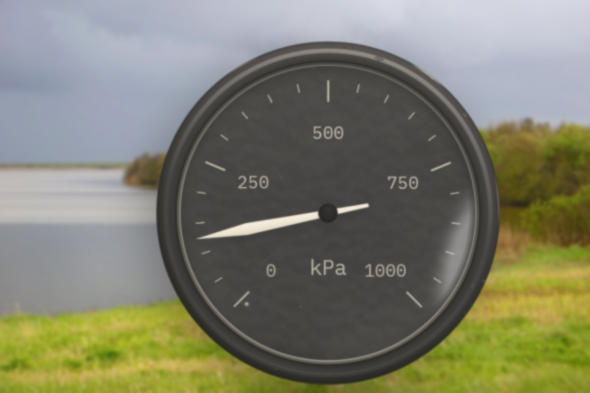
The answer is 125 kPa
